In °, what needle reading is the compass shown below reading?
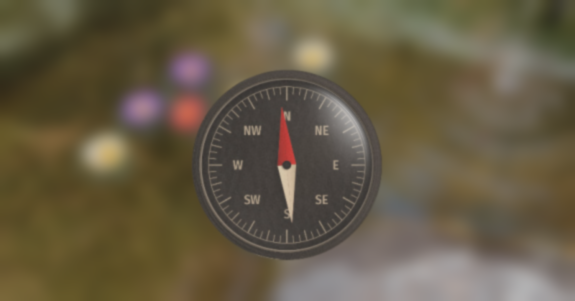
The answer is 355 °
